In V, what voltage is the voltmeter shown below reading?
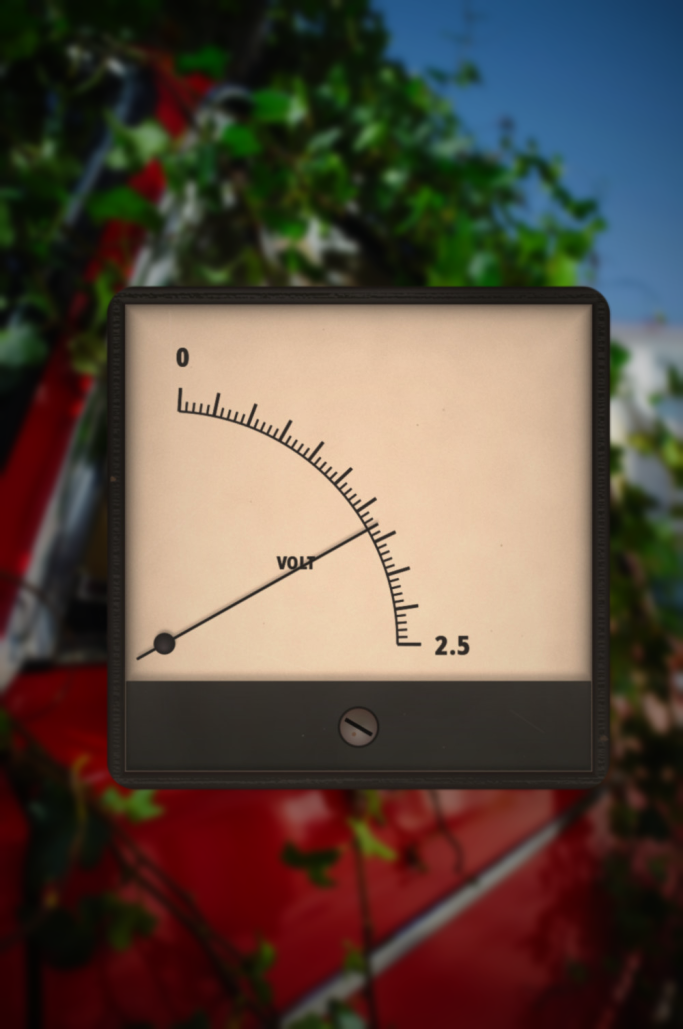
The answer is 1.65 V
